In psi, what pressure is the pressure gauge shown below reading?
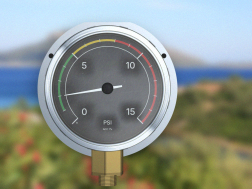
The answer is 2 psi
